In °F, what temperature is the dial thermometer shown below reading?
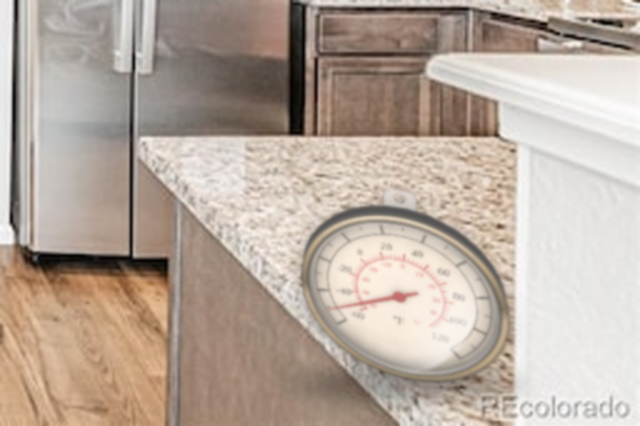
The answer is -50 °F
